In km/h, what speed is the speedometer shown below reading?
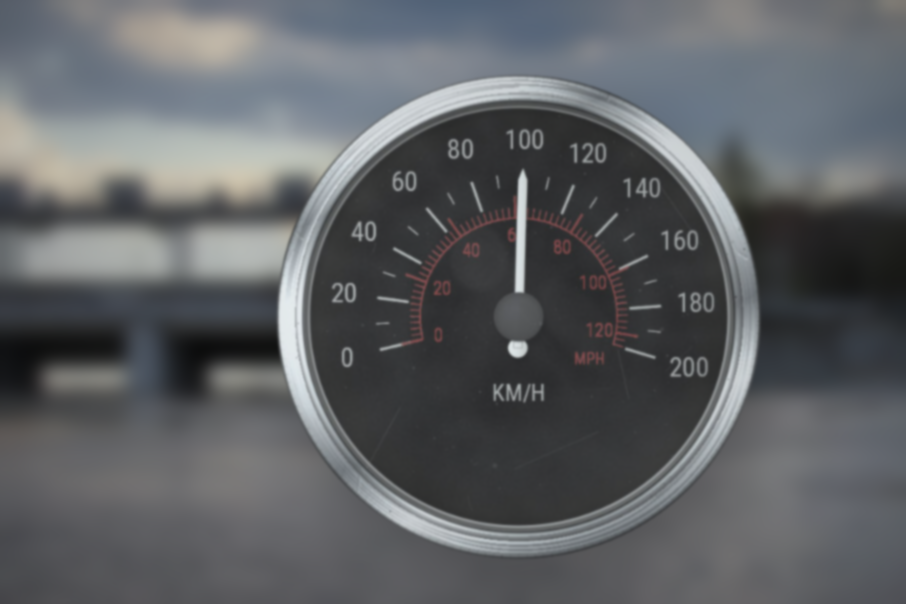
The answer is 100 km/h
